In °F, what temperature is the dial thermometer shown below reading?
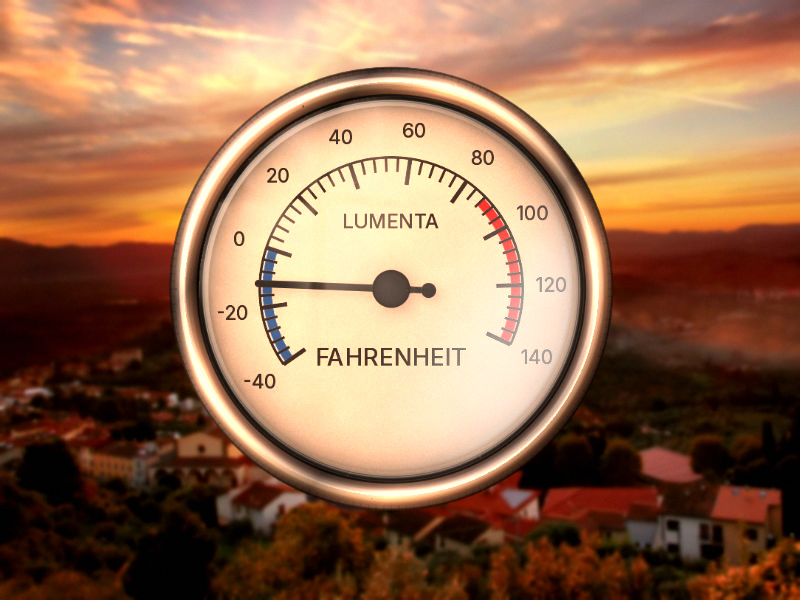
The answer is -12 °F
